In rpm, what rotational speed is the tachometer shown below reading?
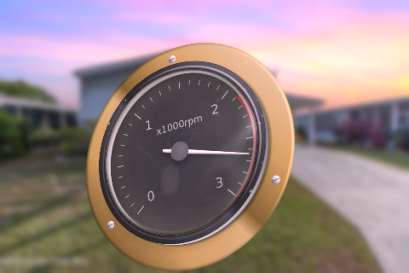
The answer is 2650 rpm
